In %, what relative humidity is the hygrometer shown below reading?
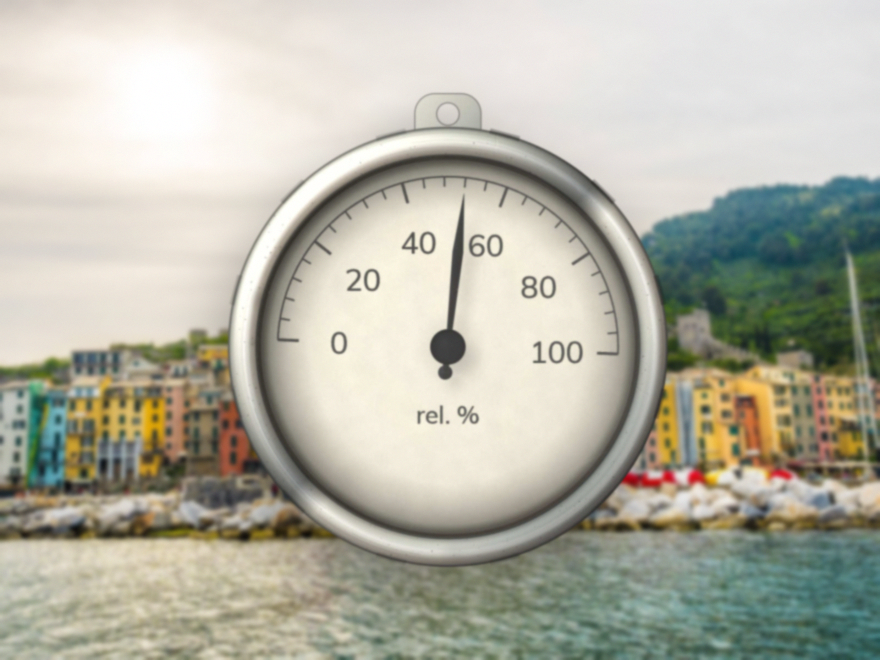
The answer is 52 %
